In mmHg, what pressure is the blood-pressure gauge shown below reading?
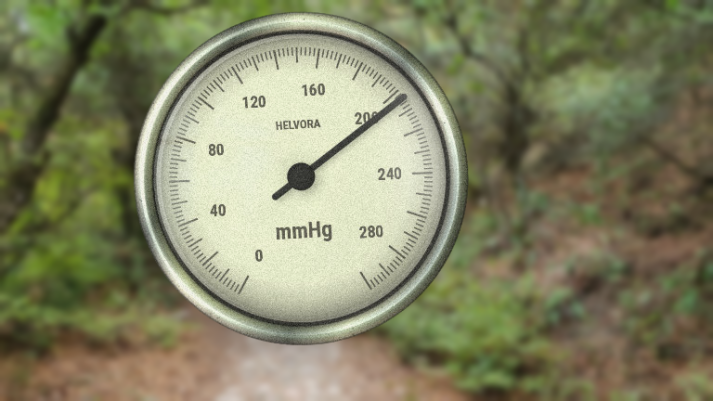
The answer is 204 mmHg
